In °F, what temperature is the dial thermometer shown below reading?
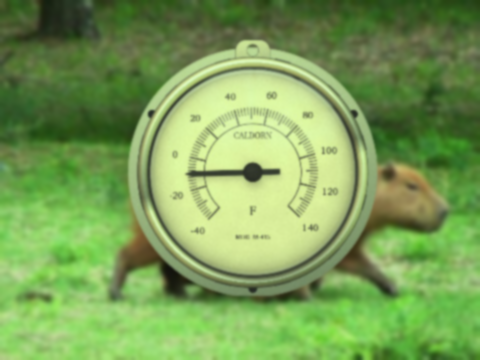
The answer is -10 °F
